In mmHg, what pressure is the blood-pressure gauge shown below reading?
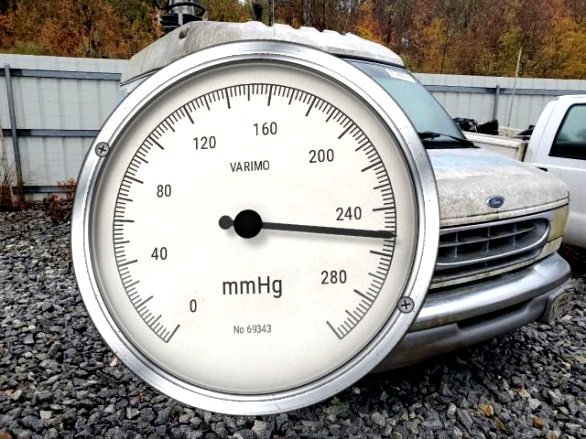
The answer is 252 mmHg
